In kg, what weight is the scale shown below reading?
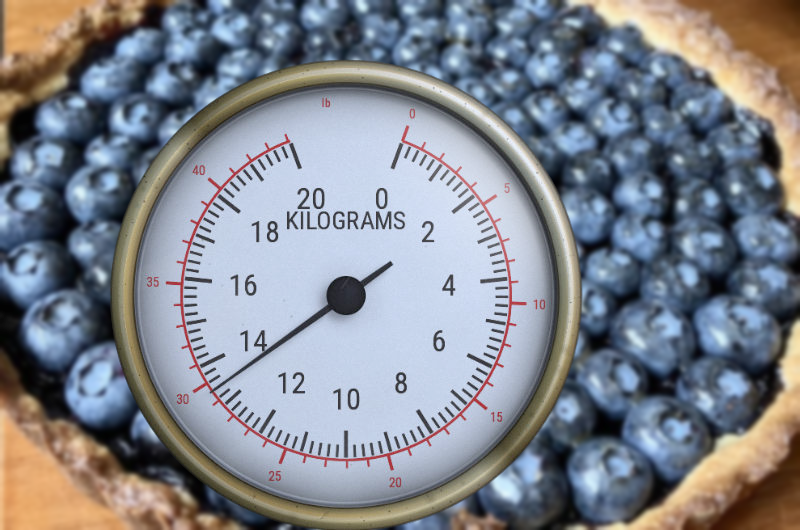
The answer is 13.4 kg
